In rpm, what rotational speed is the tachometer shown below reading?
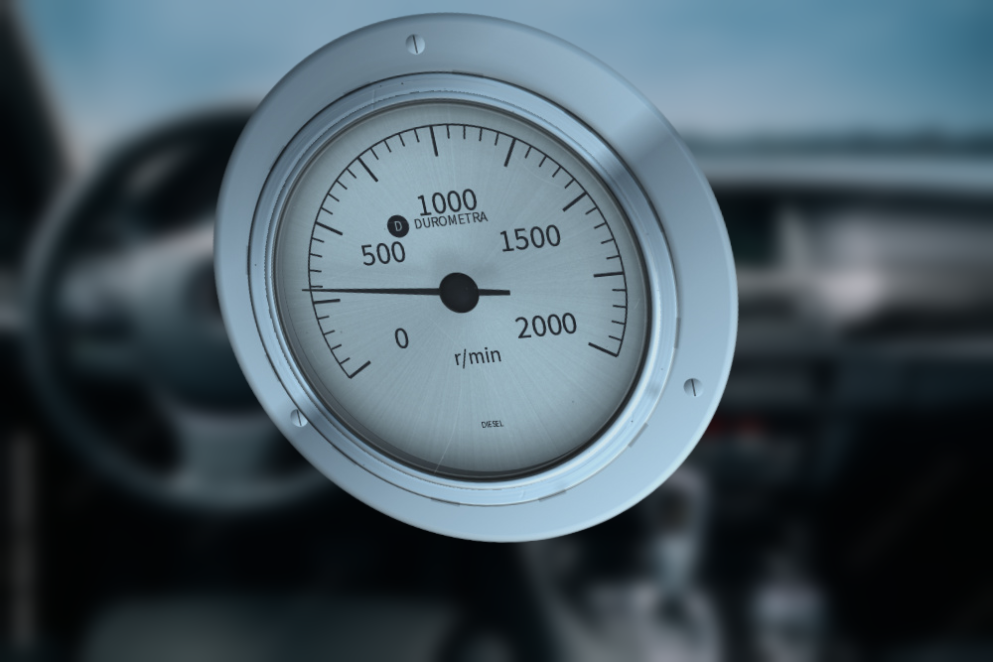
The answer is 300 rpm
